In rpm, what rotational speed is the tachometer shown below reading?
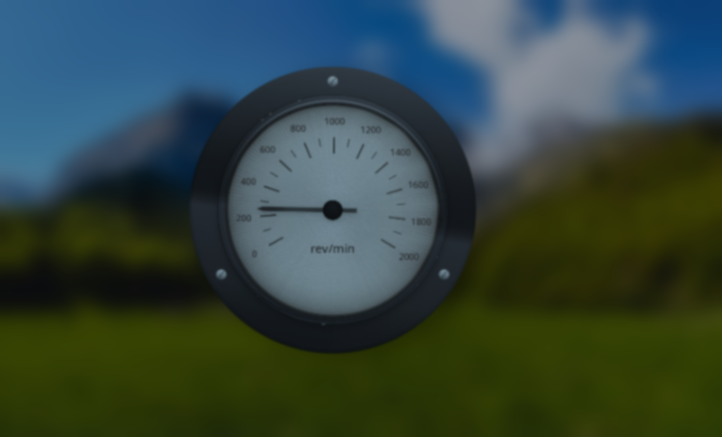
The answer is 250 rpm
